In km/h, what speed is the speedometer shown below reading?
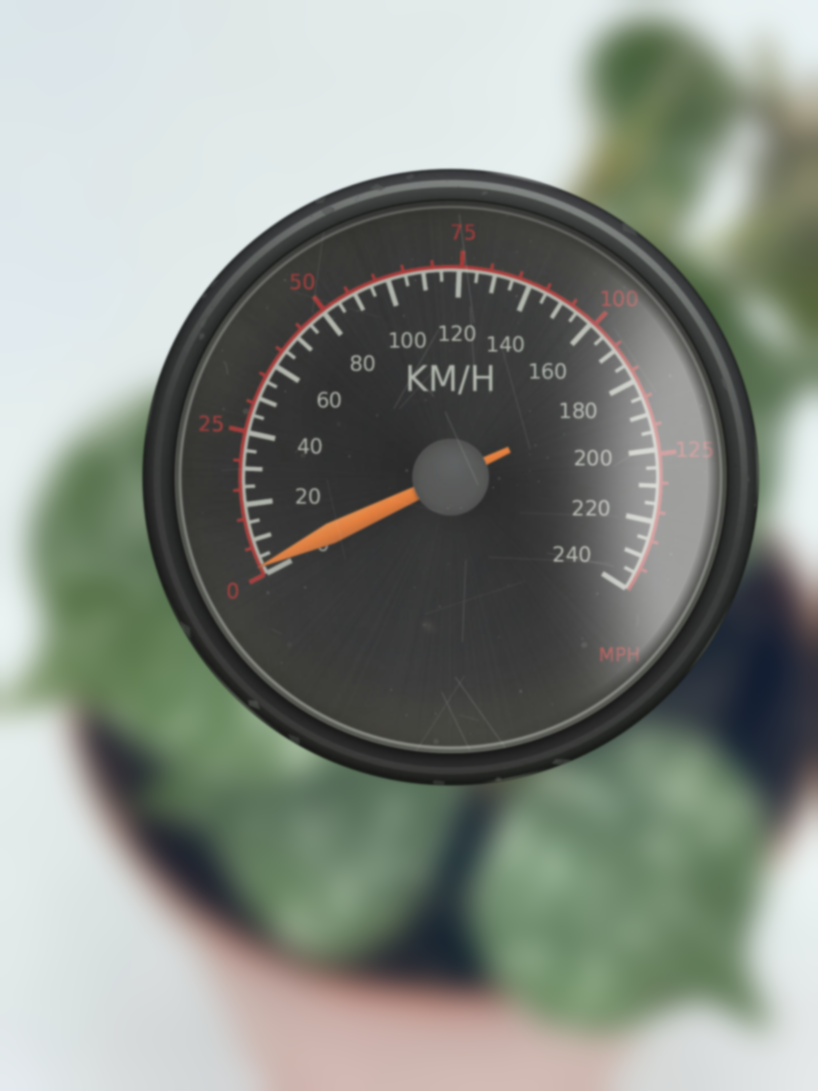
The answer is 2.5 km/h
